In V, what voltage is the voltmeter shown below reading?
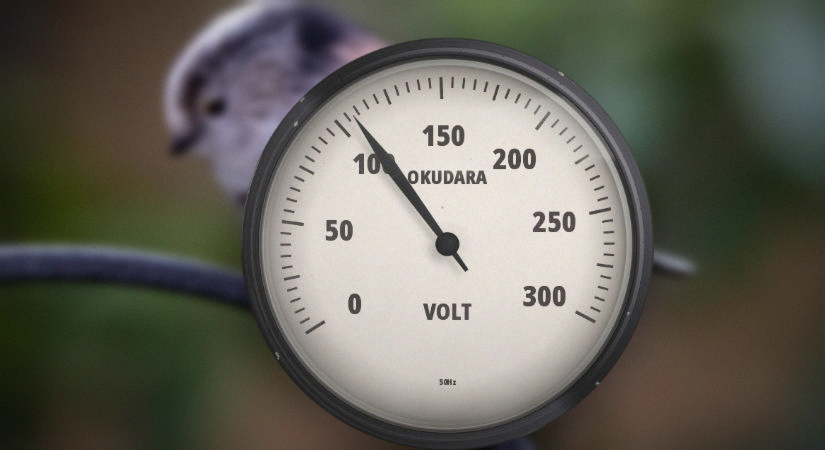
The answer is 107.5 V
